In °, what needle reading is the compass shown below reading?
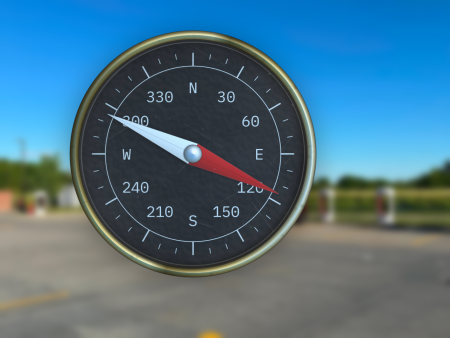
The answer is 115 °
